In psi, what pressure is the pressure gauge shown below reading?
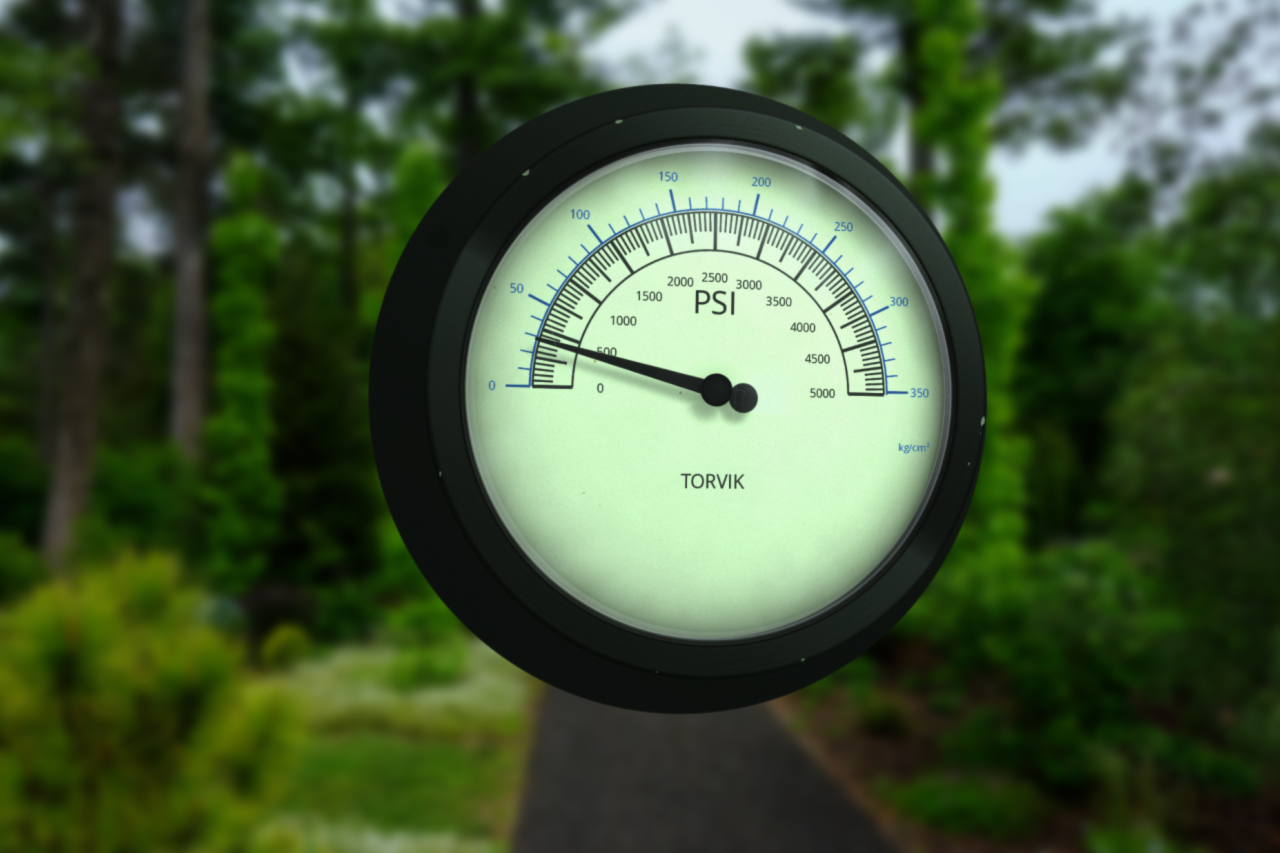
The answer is 400 psi
